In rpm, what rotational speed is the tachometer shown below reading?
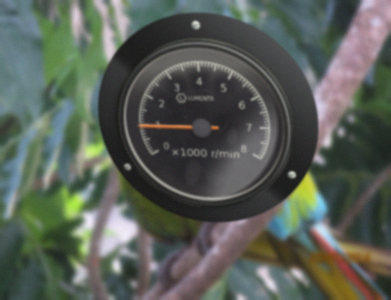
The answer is 1000 rpm
